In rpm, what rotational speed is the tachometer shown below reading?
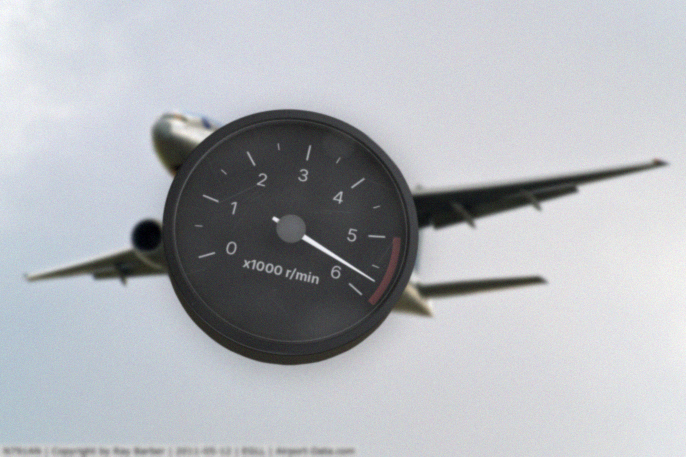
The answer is 5750 rpm
